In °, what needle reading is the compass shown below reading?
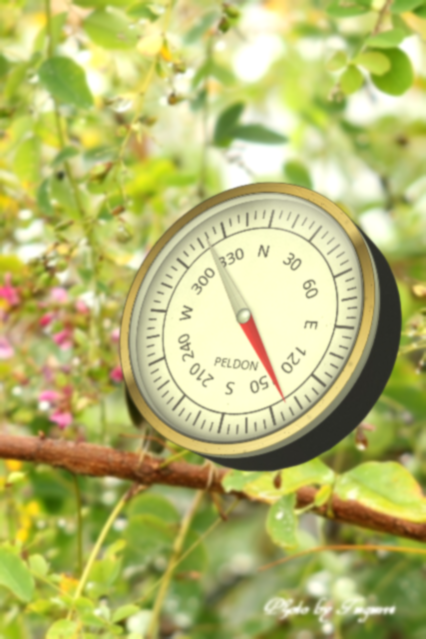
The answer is 140 °
